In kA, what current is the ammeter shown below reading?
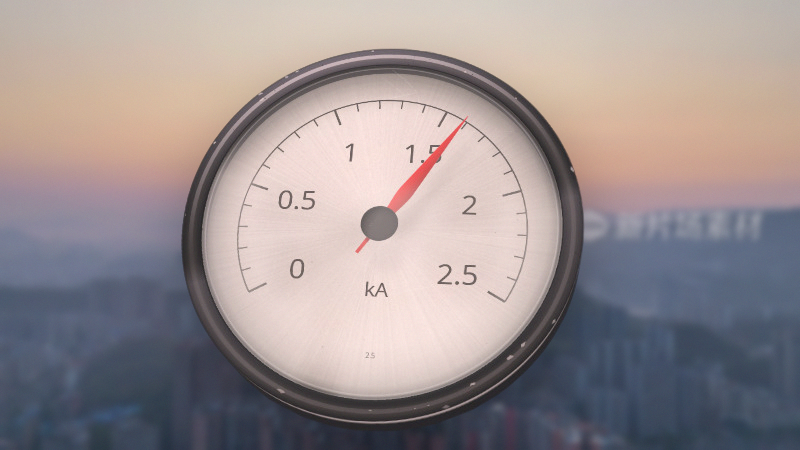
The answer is 1.6 kA
